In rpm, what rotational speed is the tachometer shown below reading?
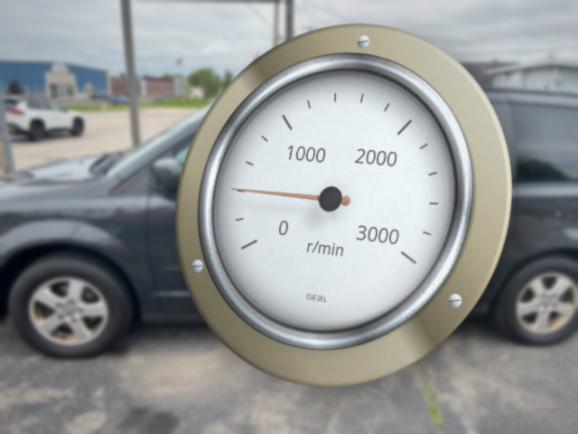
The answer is 400 rpm
